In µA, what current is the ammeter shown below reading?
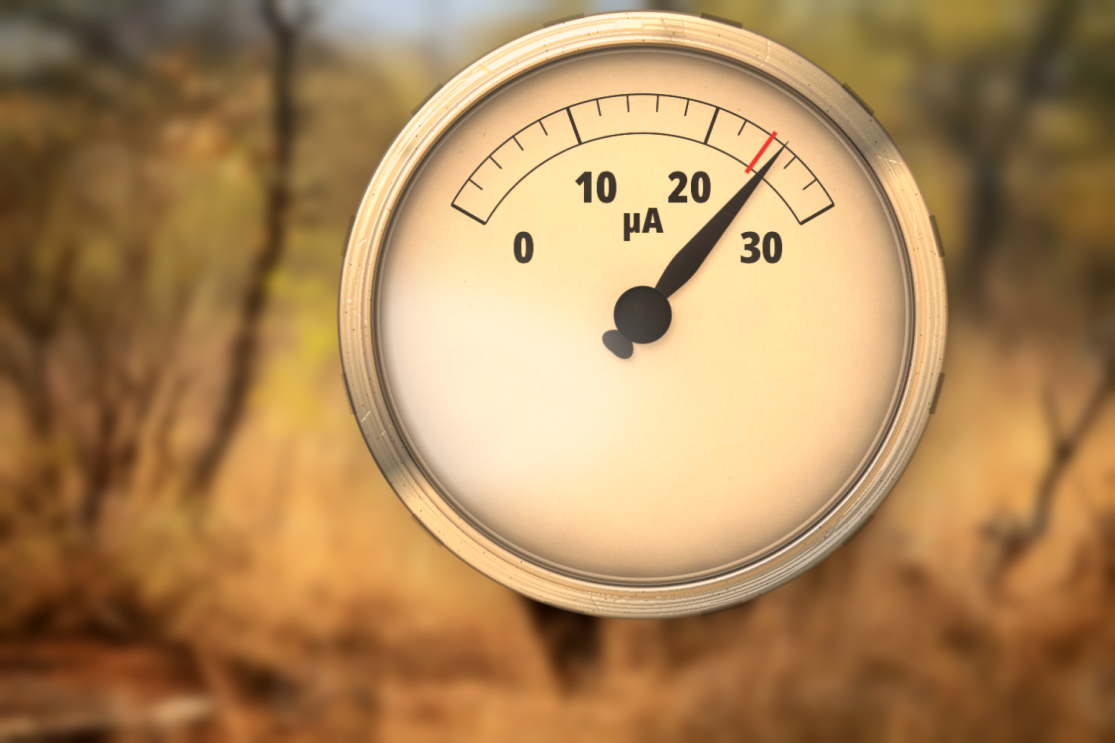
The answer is 25 µA
